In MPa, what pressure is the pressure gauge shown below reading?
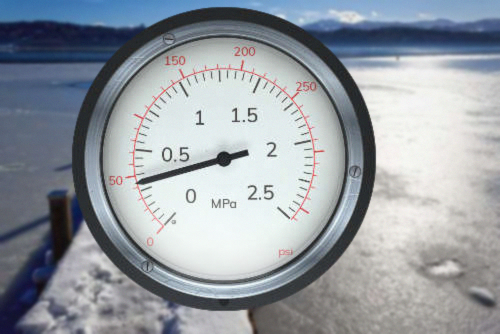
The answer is 0.3 MPa
